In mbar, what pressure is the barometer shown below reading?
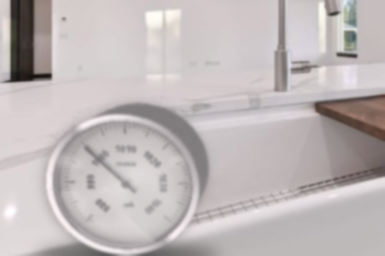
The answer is 1000 mbar
